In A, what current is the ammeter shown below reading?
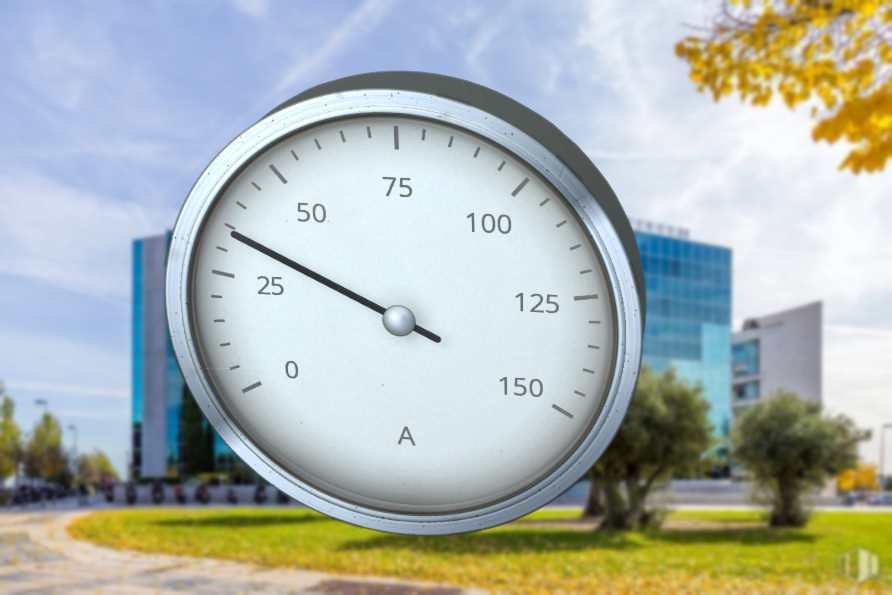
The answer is 35 A
